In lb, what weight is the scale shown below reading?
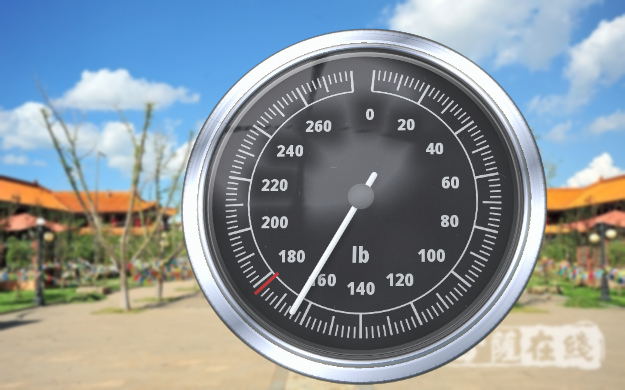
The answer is 164 lb
